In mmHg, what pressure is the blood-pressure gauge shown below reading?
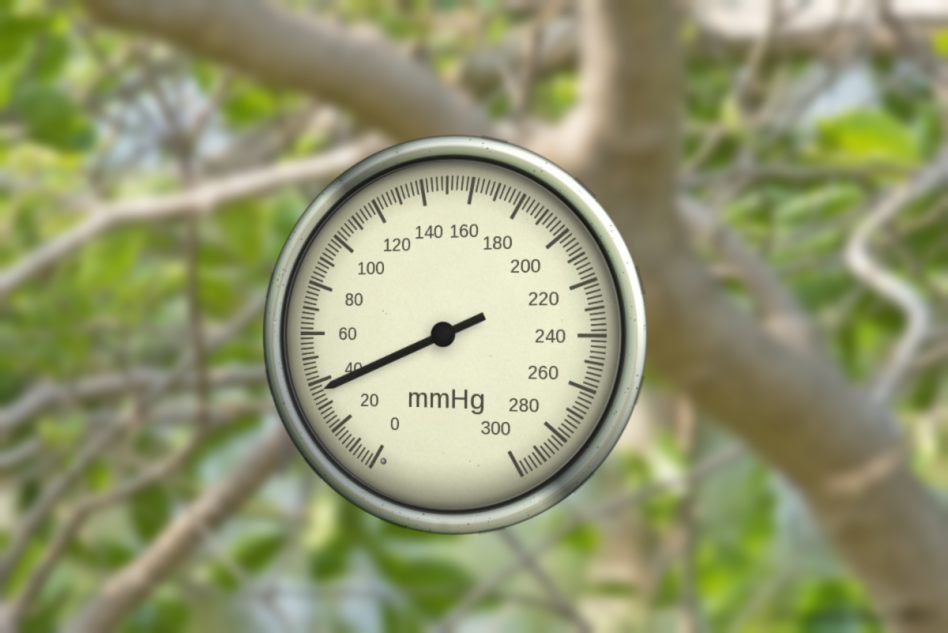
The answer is 36 mmHg
